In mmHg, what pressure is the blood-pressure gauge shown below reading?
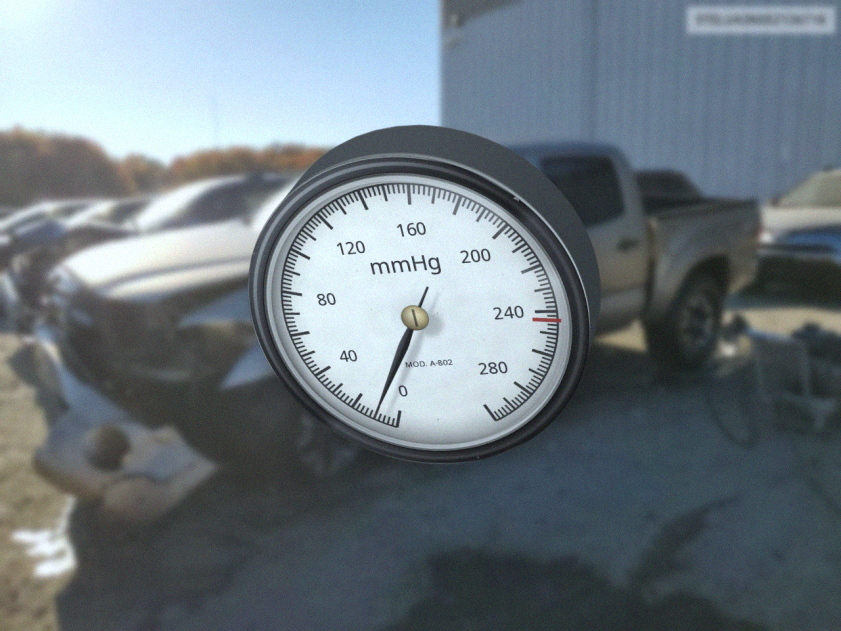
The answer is 10 mmHg
